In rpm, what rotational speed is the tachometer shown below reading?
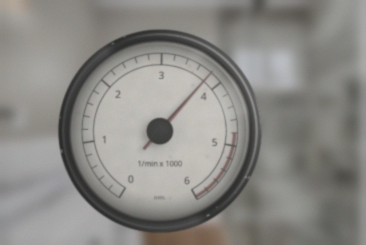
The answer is 3800 rpm
